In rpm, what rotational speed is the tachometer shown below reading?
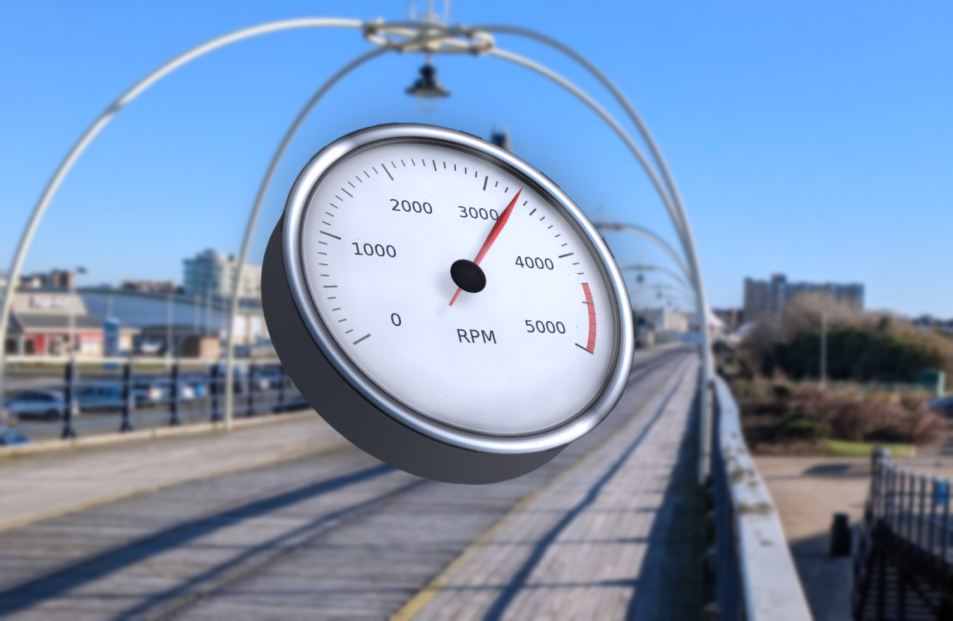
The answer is 3300 rpm
